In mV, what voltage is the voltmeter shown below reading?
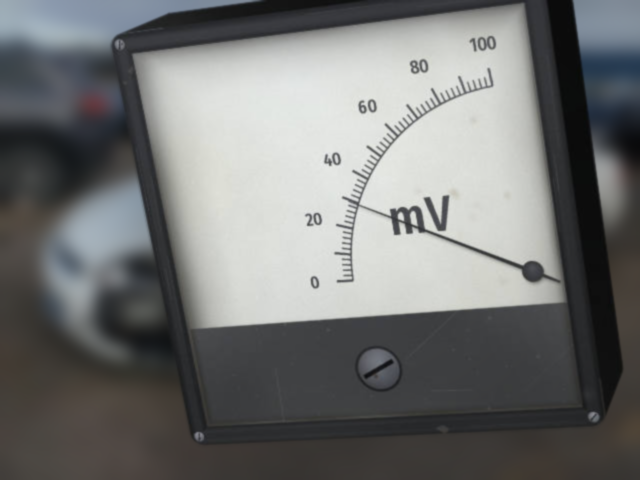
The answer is 30 mV
